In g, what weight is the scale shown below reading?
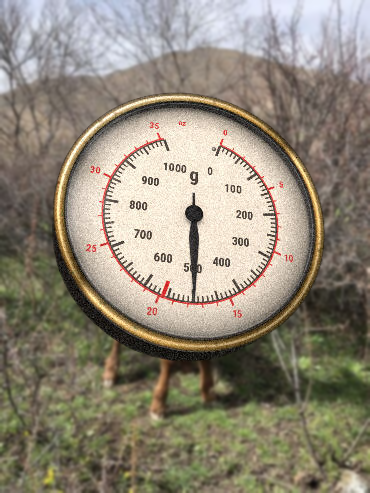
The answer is 500 g
